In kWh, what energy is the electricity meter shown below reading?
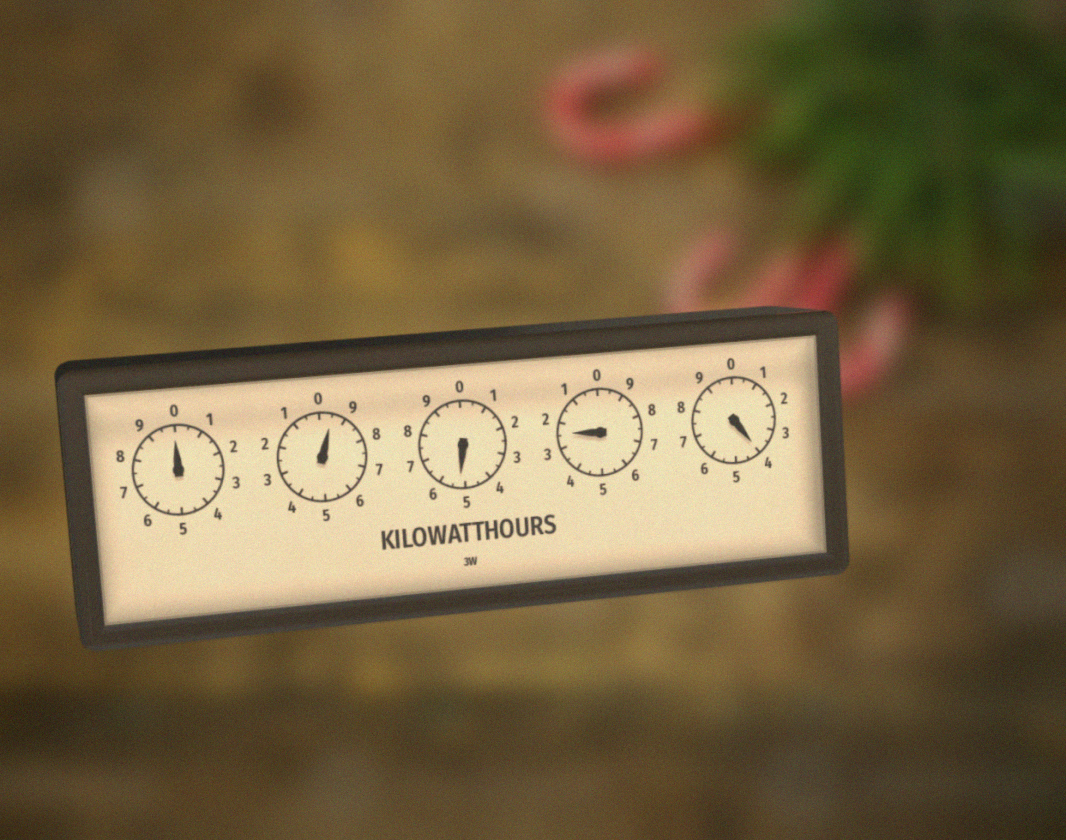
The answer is 99524 kWh
